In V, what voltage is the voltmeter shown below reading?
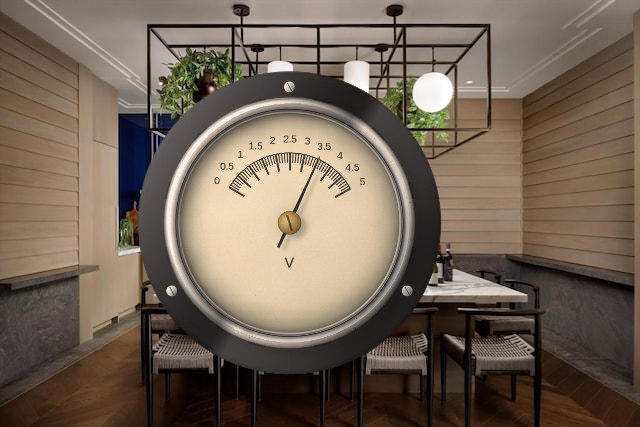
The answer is 3.5 V
